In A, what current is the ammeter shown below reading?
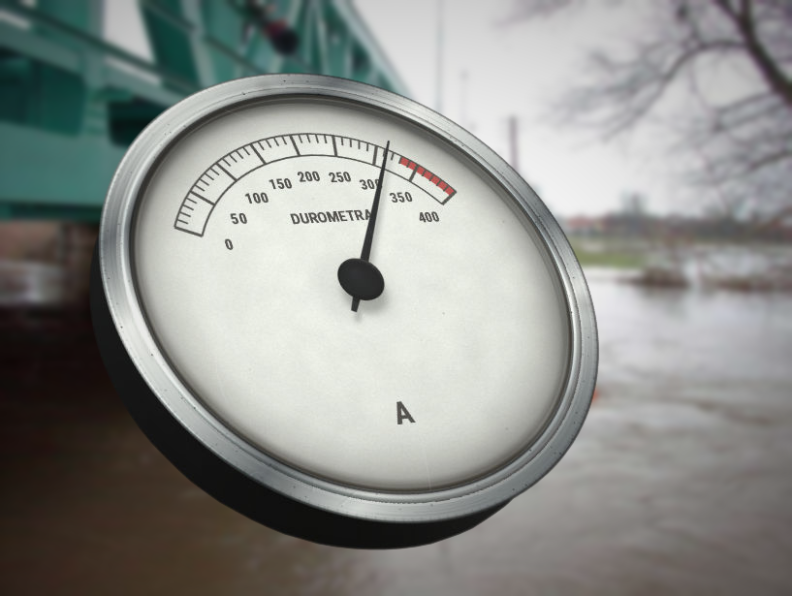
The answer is 310 A
